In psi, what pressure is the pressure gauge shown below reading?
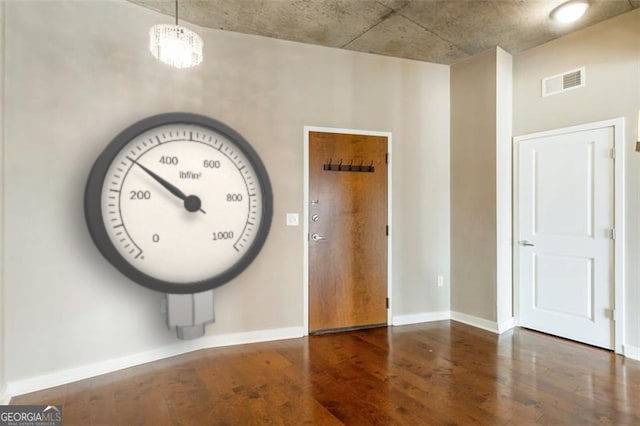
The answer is 300 psi
